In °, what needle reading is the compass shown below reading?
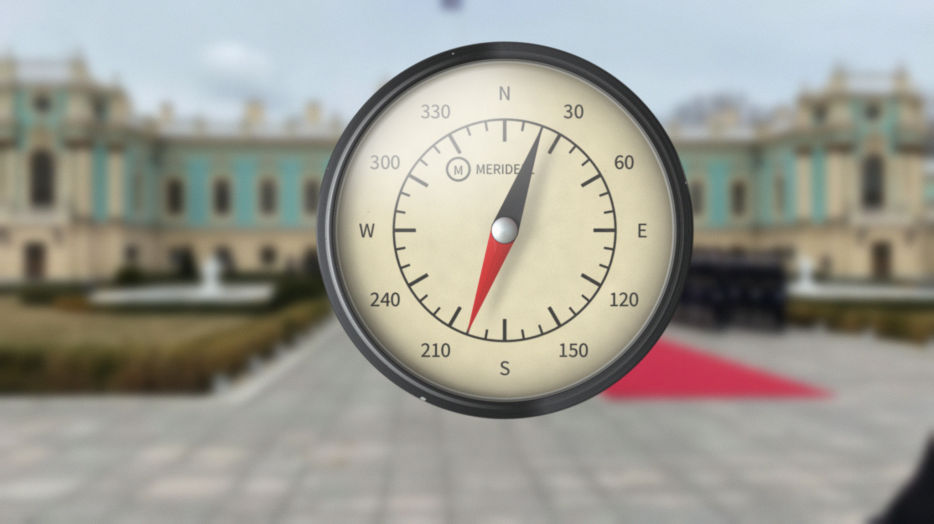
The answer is 200 °
